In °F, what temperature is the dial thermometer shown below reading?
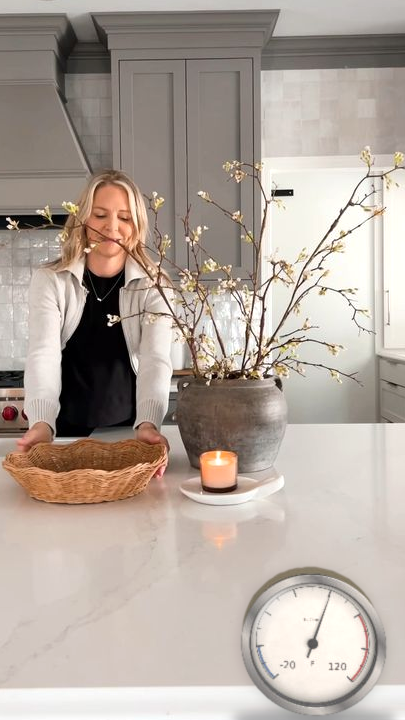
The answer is 60 °F
